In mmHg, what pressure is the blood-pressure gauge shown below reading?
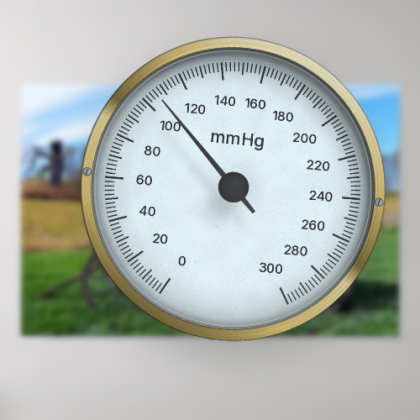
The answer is 106 mmHg
